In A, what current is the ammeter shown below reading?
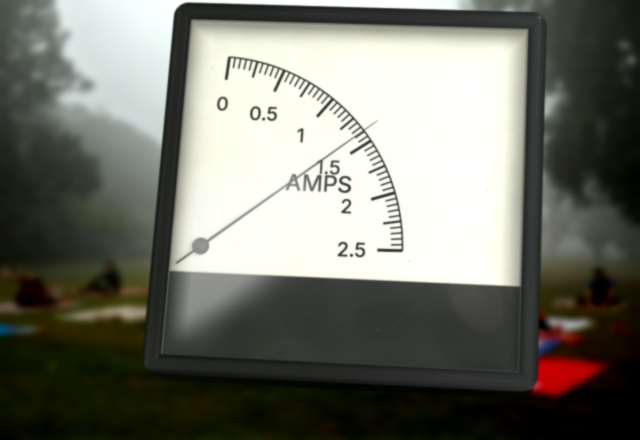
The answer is 1.4 A
